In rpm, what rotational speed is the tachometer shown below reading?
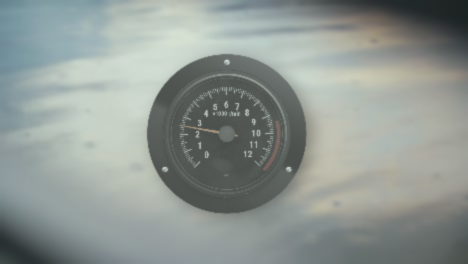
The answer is 2500 rpm
